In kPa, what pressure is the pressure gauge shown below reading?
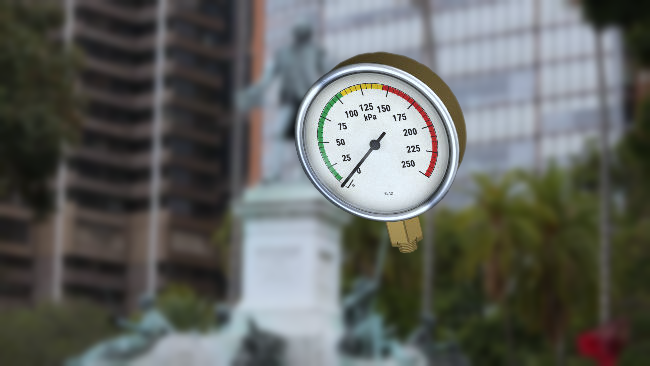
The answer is 5 kPa
